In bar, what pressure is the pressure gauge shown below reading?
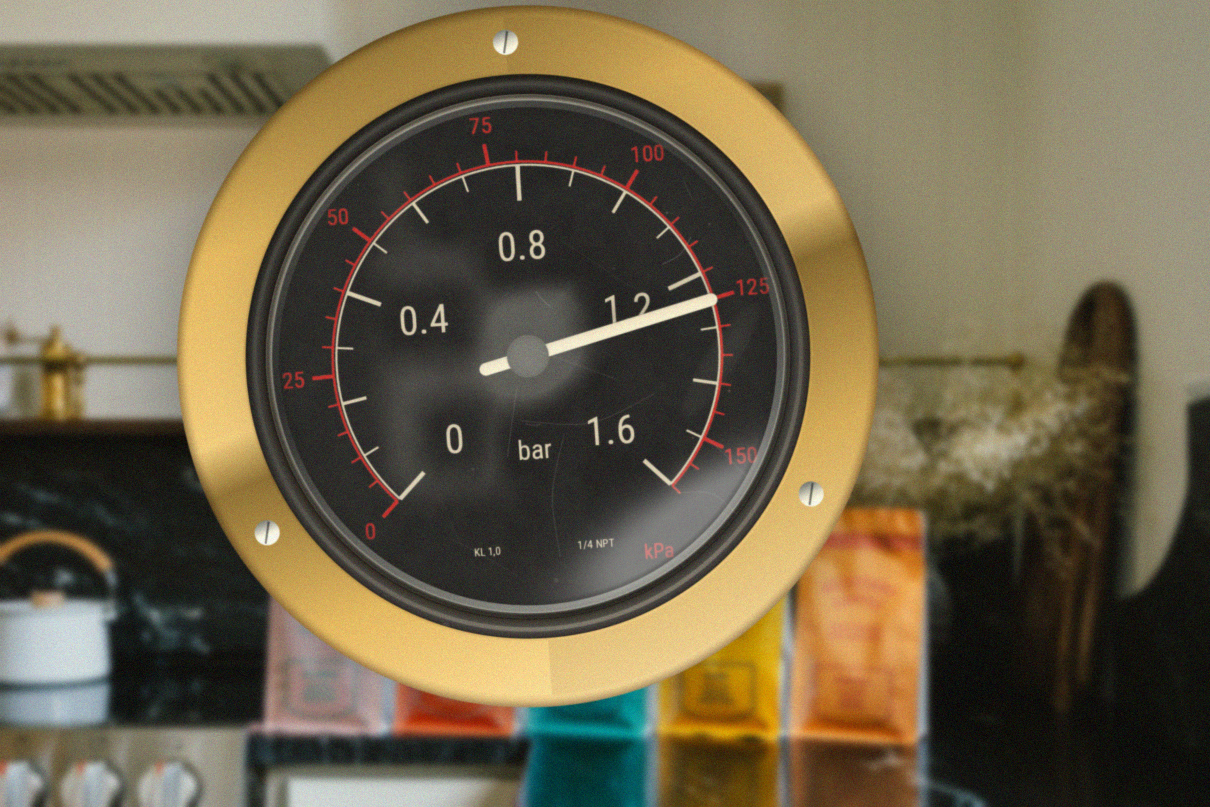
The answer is 1.25 bar
